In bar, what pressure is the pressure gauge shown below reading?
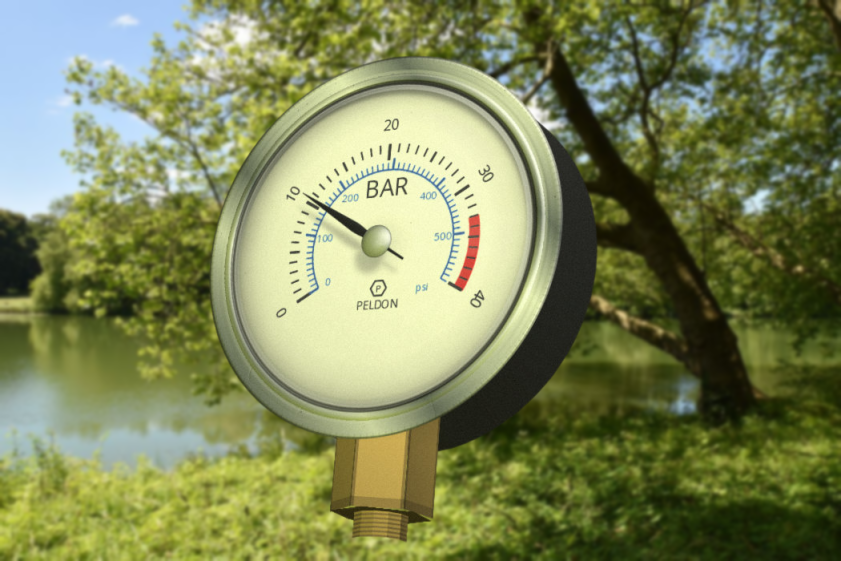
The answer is 10.5 bar
